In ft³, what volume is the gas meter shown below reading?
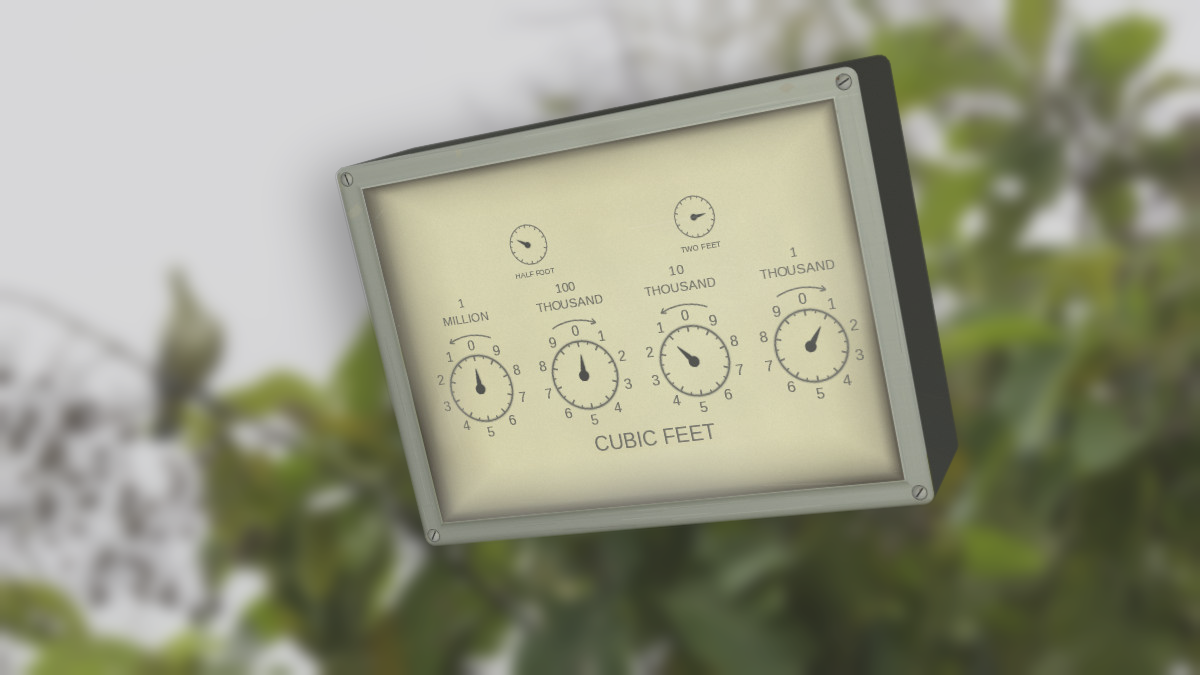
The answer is 1100 ft³
